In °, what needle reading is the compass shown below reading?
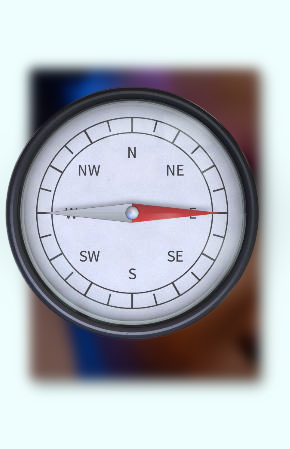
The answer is 90 °
